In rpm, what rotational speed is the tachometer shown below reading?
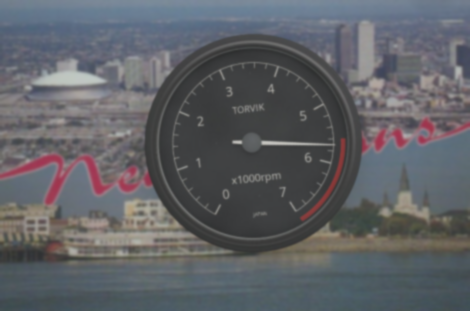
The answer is 5700 rpm
